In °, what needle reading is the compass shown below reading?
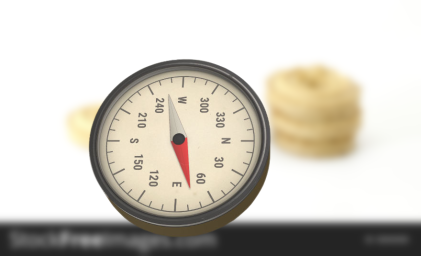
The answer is 75 °
